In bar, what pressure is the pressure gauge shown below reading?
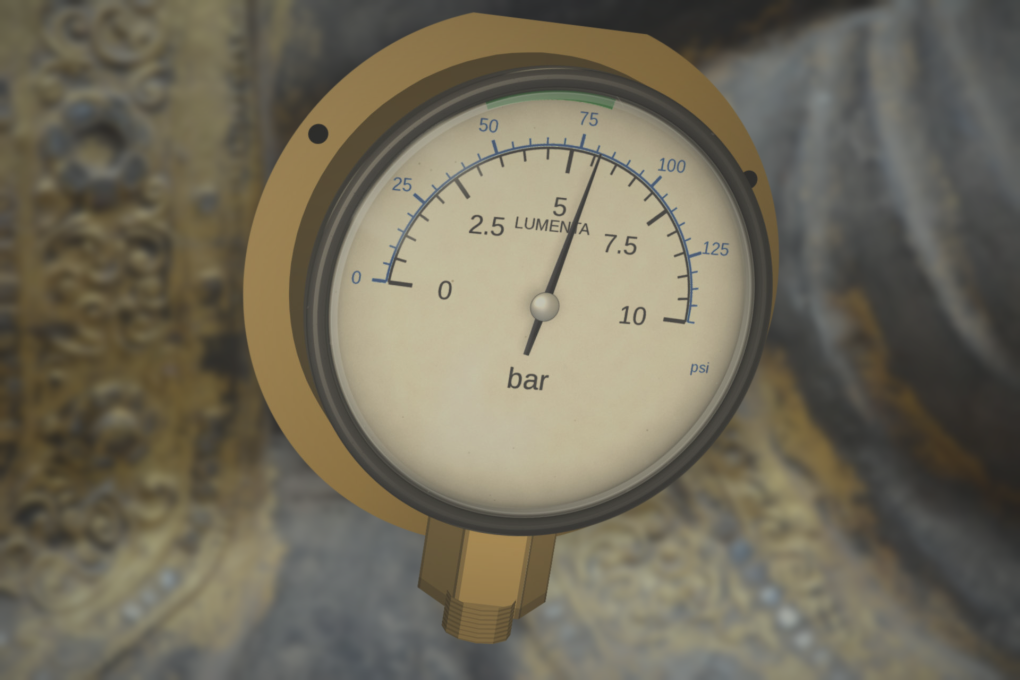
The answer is 5.5 bar
